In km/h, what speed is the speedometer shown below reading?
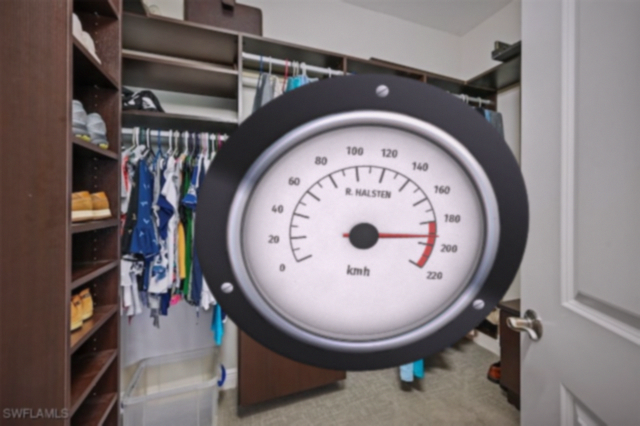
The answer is 190 km/h
